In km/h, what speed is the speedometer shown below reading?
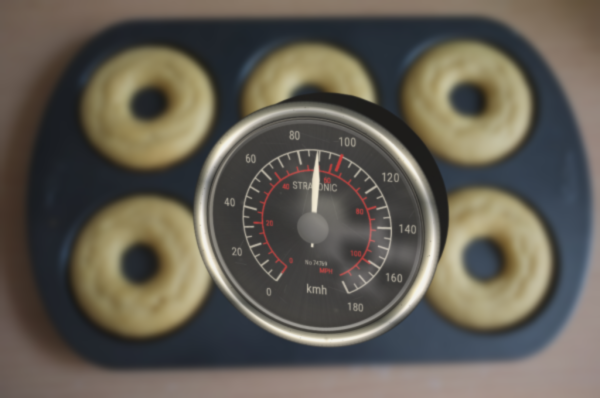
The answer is 90 km/h
